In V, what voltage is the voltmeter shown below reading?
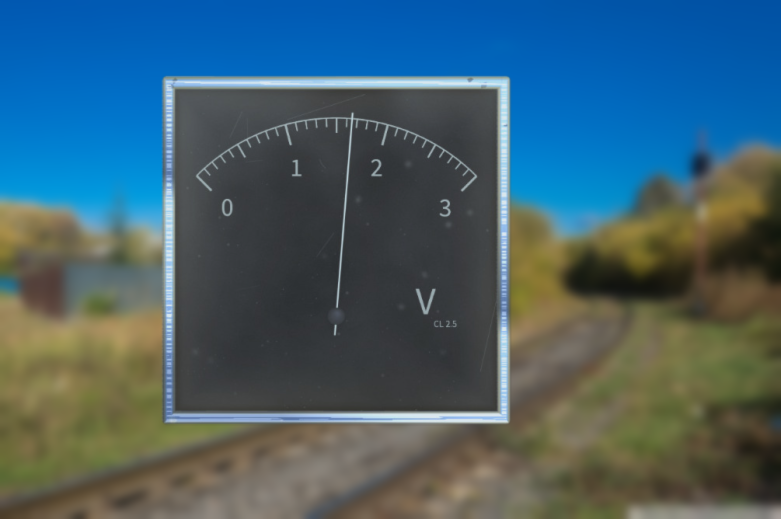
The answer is 1.65 V
